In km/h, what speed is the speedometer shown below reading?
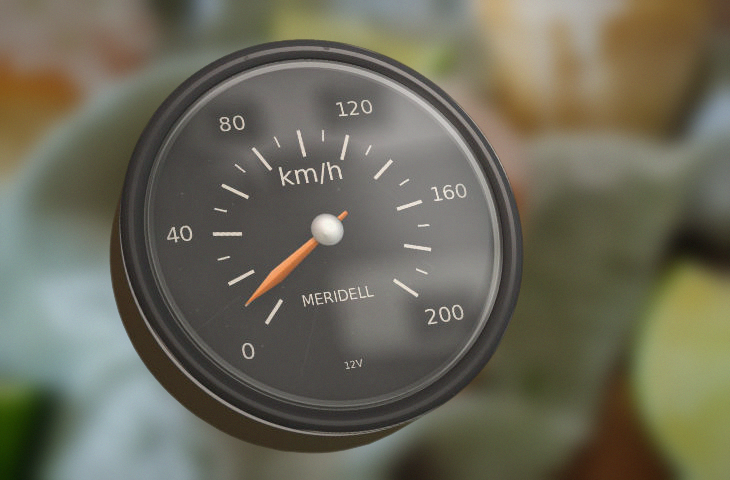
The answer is 10 km/h
